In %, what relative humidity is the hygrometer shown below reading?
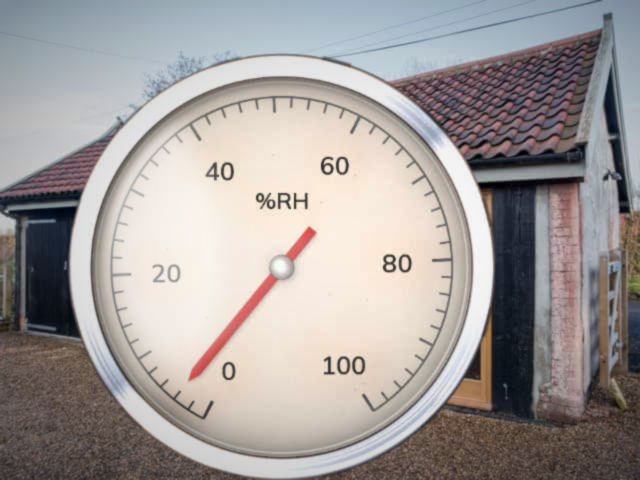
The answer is 4 %
